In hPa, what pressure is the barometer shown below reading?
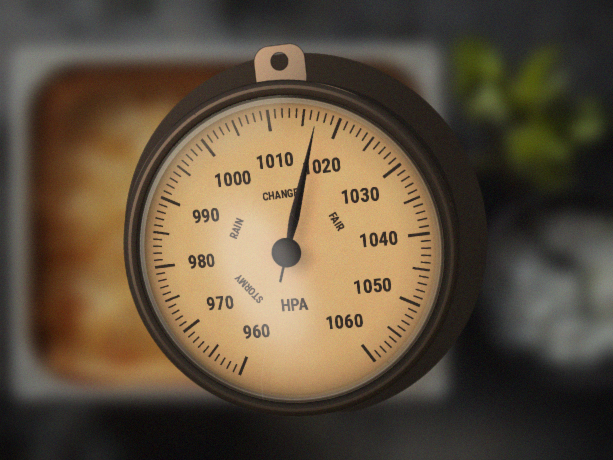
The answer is 1017 hPa
